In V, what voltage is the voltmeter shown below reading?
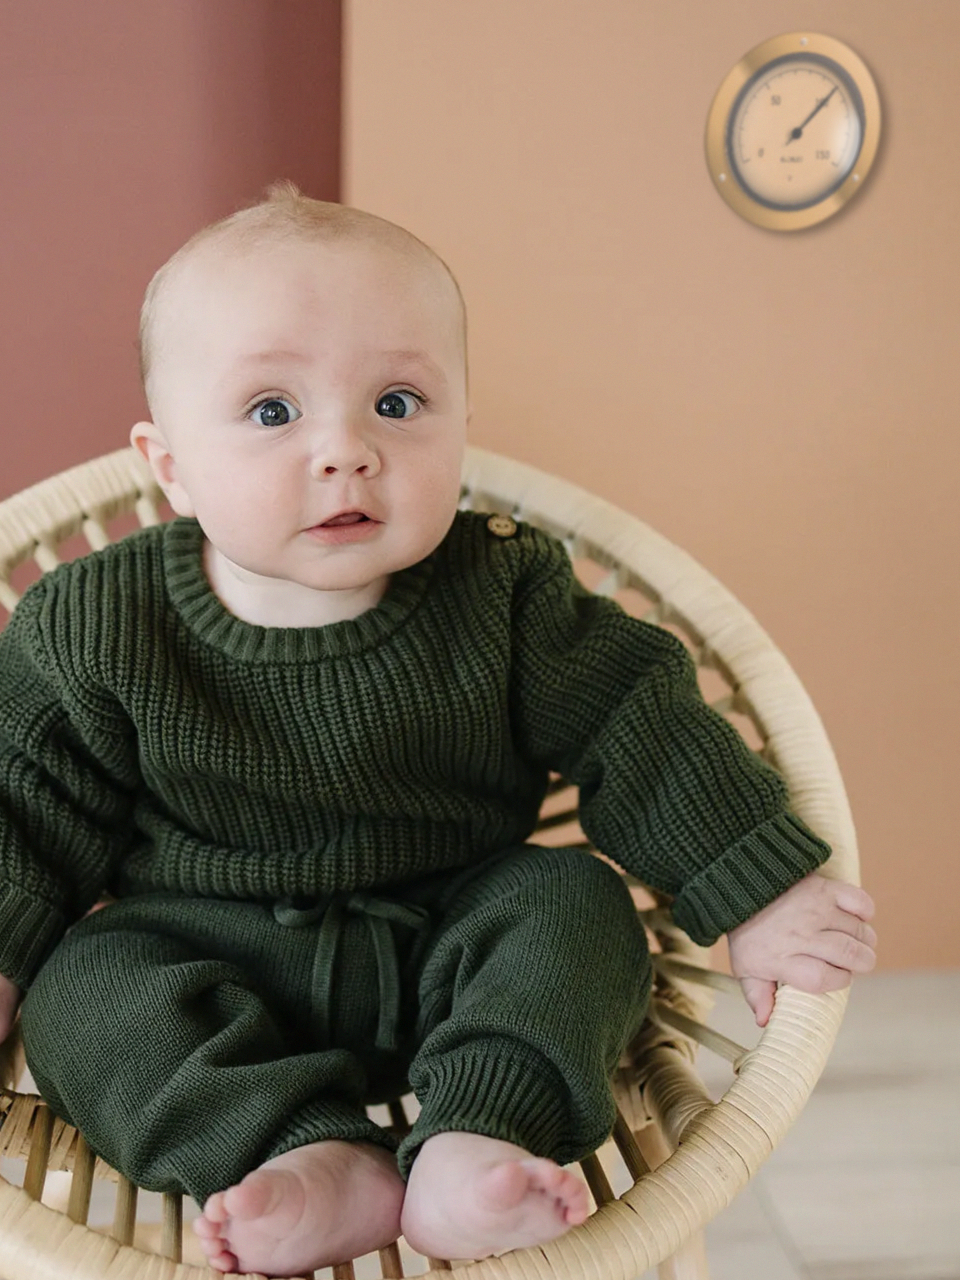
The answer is 100 V
